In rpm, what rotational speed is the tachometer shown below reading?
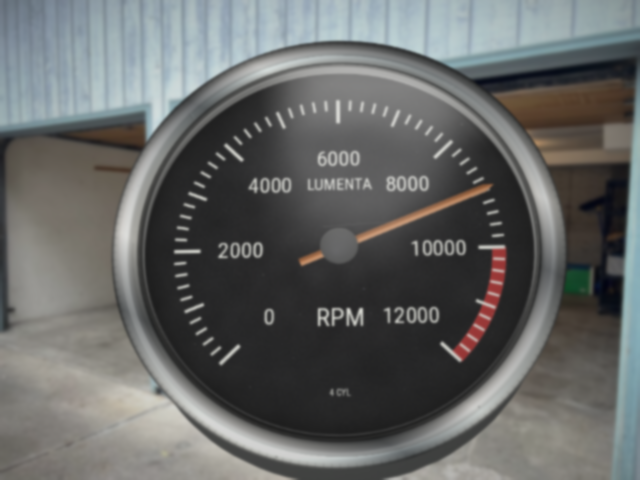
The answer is 9000 rpm
